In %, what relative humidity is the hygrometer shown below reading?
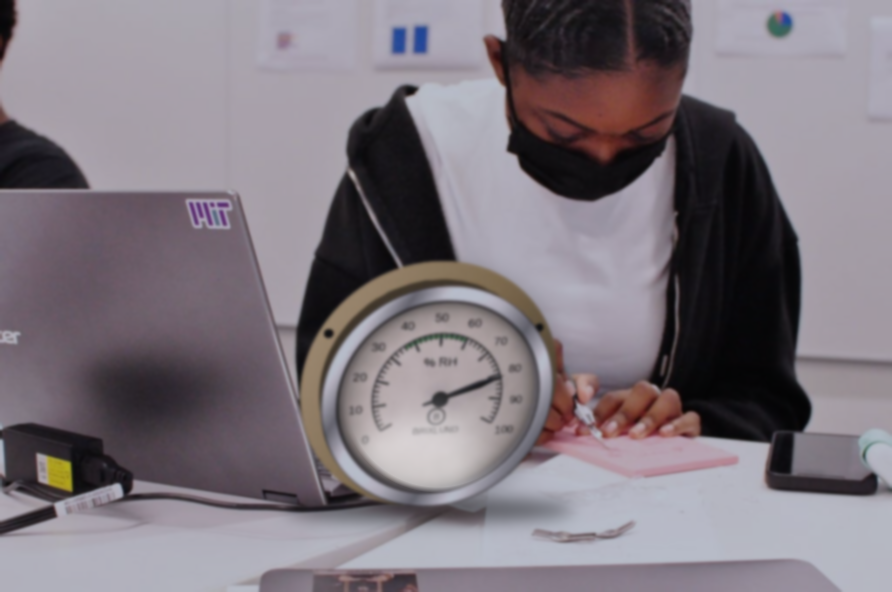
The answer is 80 %
